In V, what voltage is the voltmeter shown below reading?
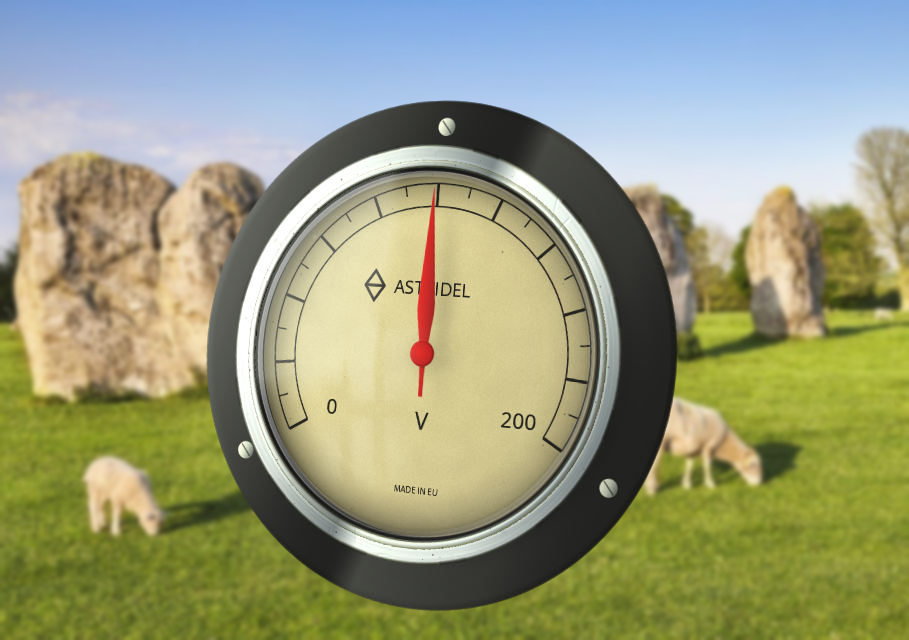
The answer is 100 V
